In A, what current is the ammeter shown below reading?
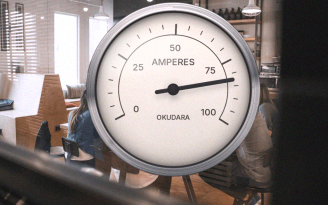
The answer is 82.5 A
